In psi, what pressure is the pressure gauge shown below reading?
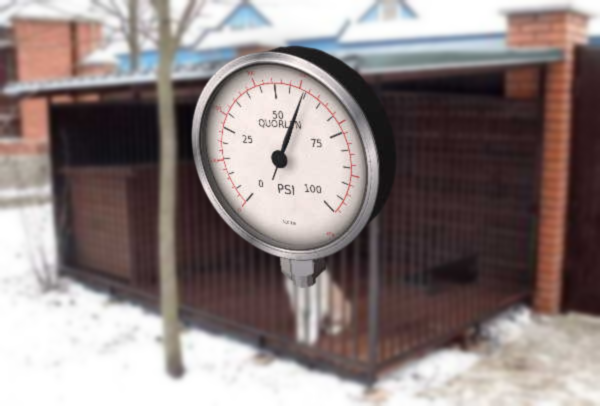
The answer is 60 psi
